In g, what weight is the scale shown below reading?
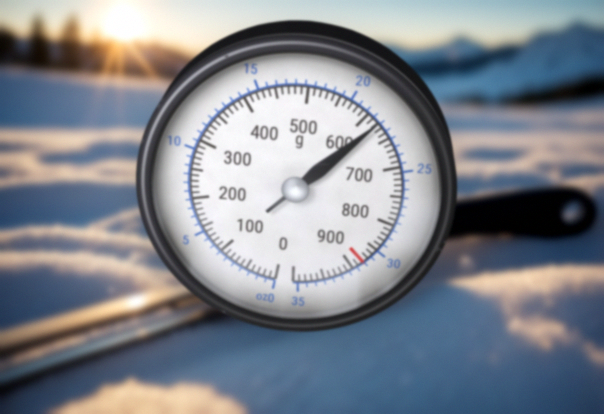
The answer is 620 g
